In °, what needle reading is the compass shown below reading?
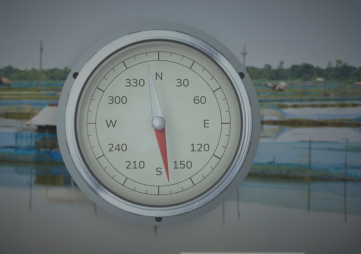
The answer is 170 °
